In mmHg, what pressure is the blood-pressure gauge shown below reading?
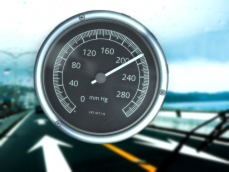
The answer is 210 mmHg
